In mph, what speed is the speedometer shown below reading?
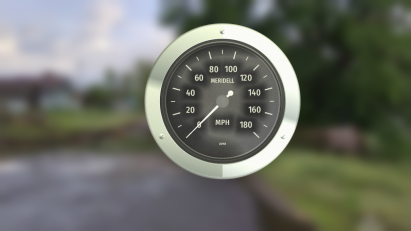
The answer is 0 mph
